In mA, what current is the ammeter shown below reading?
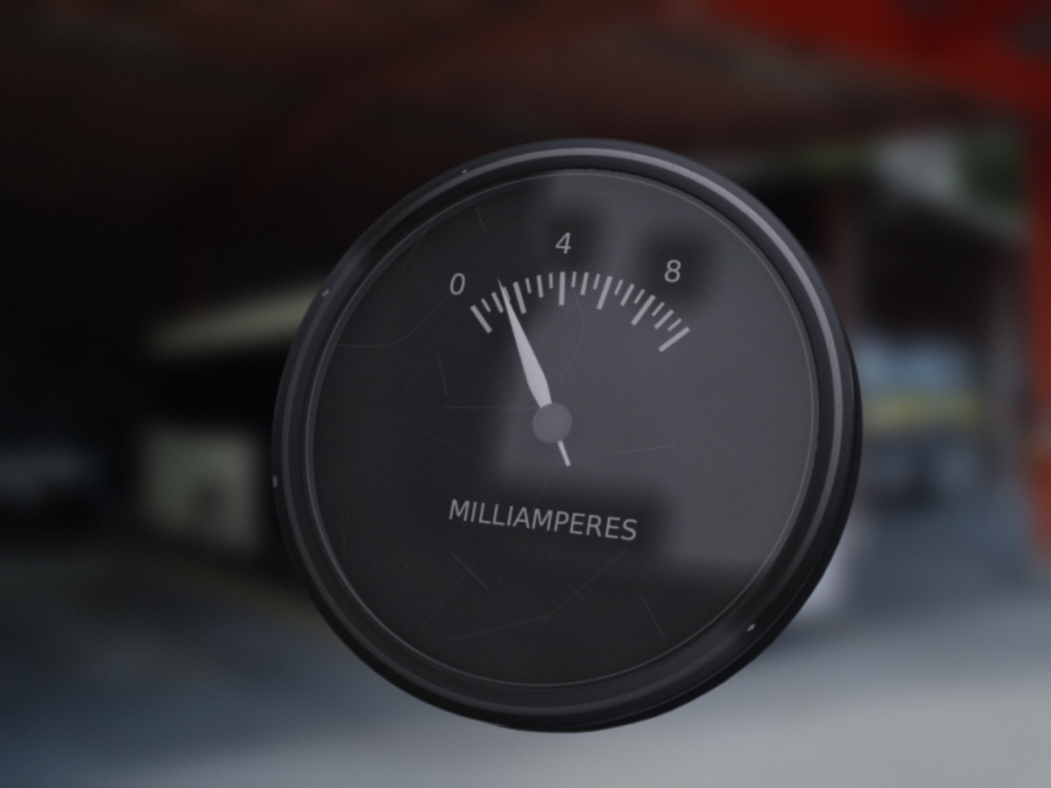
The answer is 1.5 mA
